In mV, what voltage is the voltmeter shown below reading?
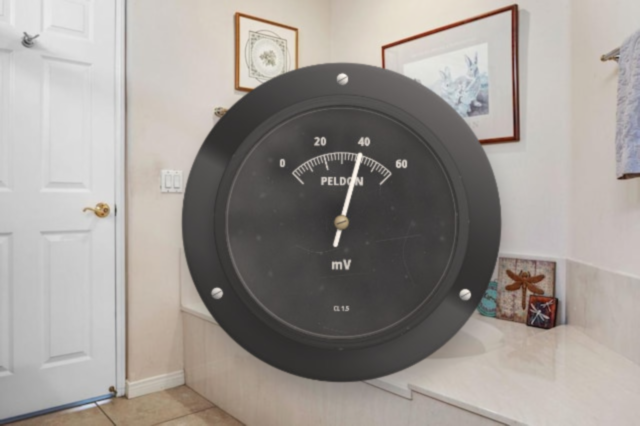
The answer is 40 mV
